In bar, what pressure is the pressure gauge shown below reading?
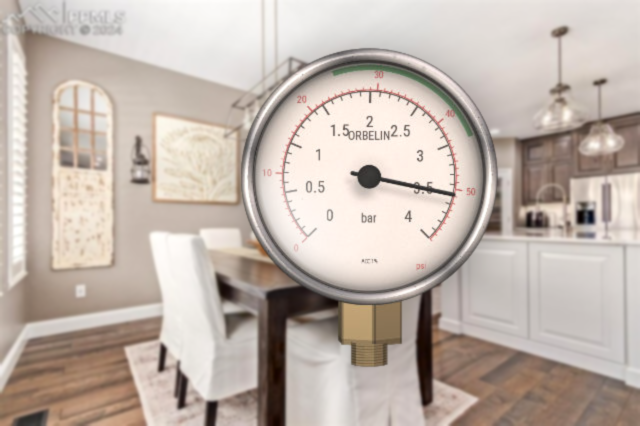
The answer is 3.5 bar
